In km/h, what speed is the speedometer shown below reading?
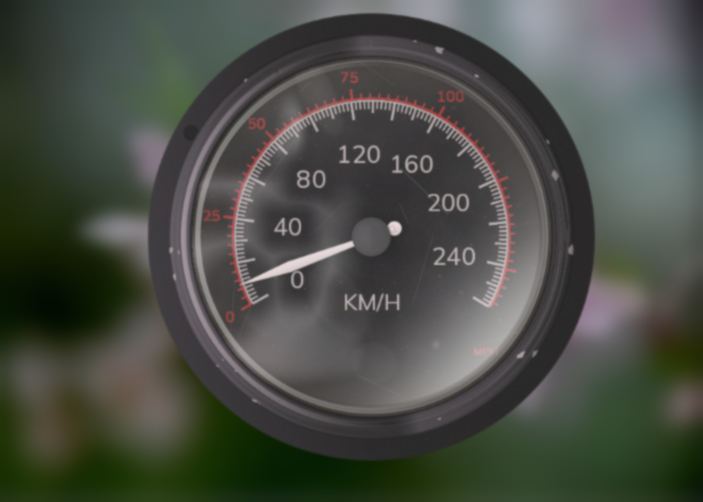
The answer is 10 km/h
